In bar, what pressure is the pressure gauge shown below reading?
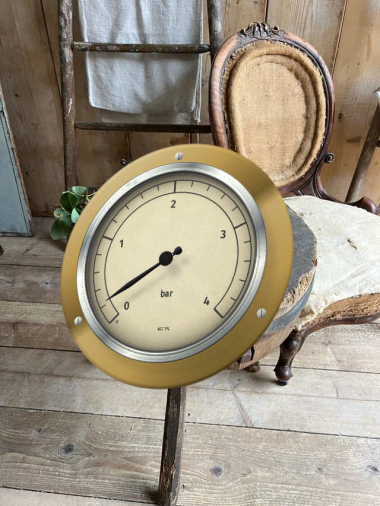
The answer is 0.2 bar
